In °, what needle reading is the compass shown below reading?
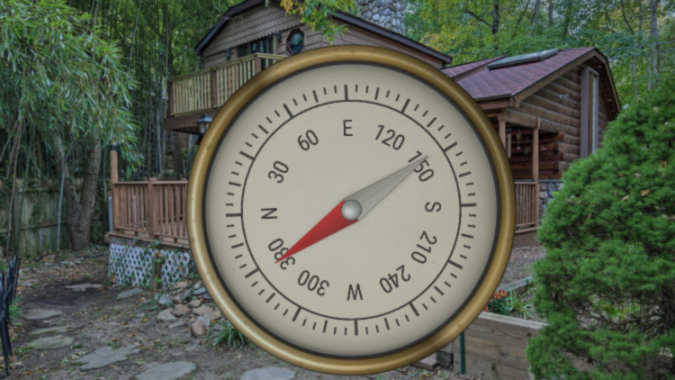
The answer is 327.5 °
